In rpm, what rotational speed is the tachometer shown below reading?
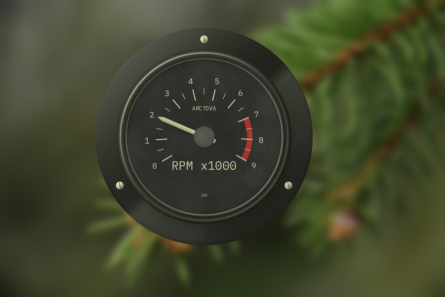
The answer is 2000 rpm
